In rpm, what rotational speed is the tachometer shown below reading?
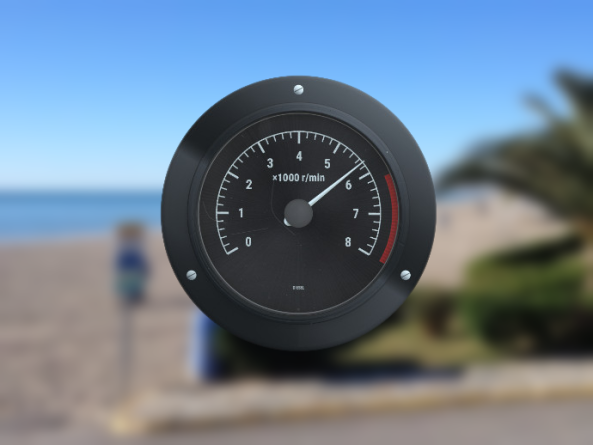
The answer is 5700 rpm
